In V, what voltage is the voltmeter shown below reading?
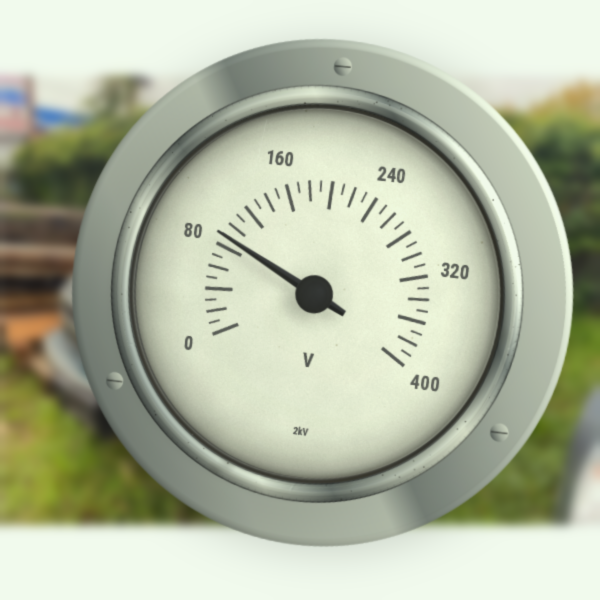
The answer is 90 V
